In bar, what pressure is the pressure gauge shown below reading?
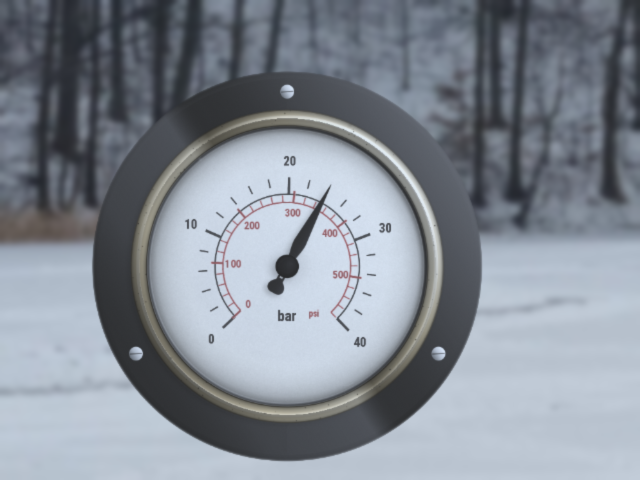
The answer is 24 bar
